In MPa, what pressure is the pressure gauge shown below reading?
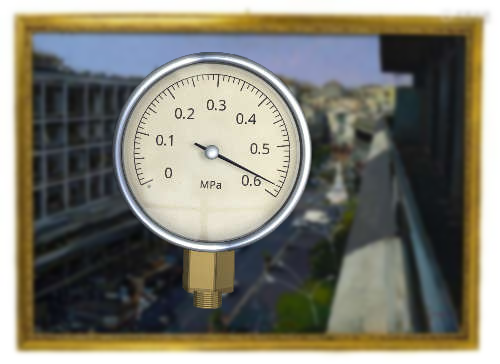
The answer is 0.58 MPa
